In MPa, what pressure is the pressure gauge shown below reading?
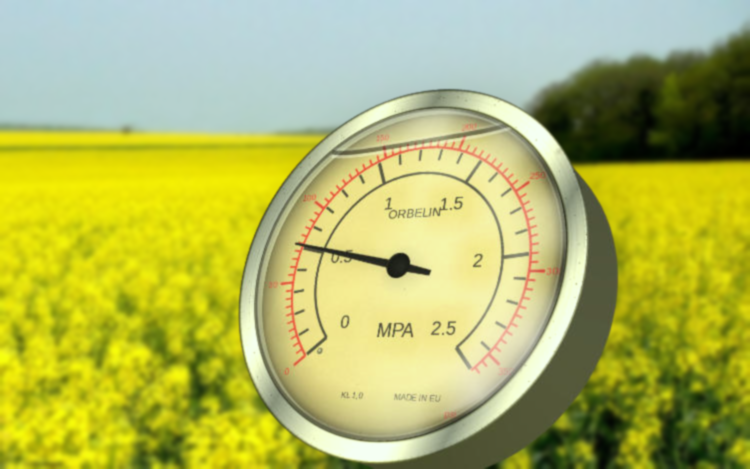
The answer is 0.5 MPa
